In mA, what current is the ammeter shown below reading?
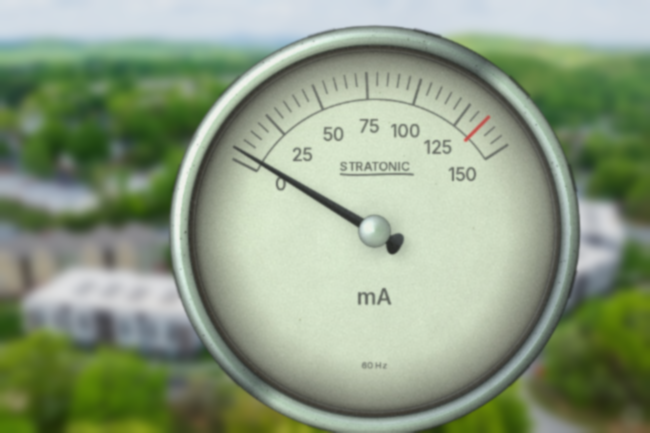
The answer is 5 mA
